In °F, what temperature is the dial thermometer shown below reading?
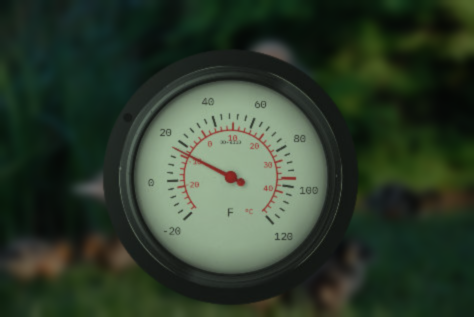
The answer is 16 °F
